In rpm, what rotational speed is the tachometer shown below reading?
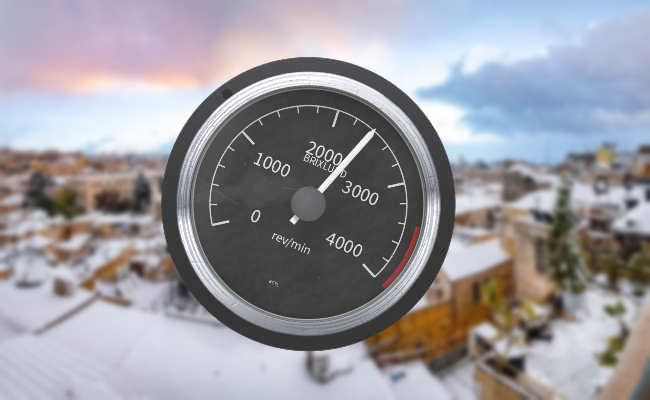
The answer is 2400 rpm
